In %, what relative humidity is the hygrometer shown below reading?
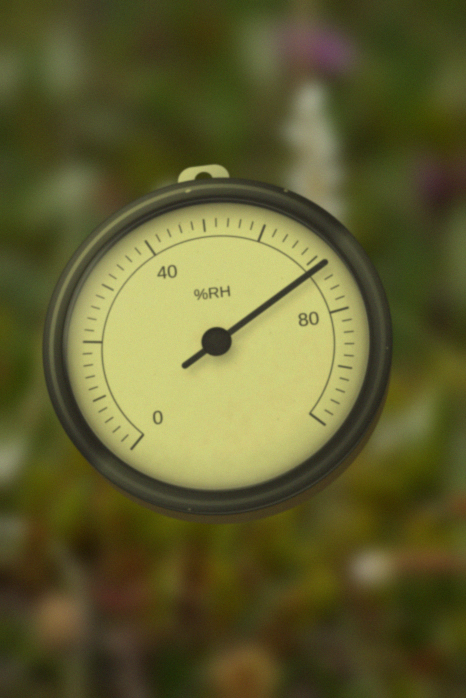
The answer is 72 %
